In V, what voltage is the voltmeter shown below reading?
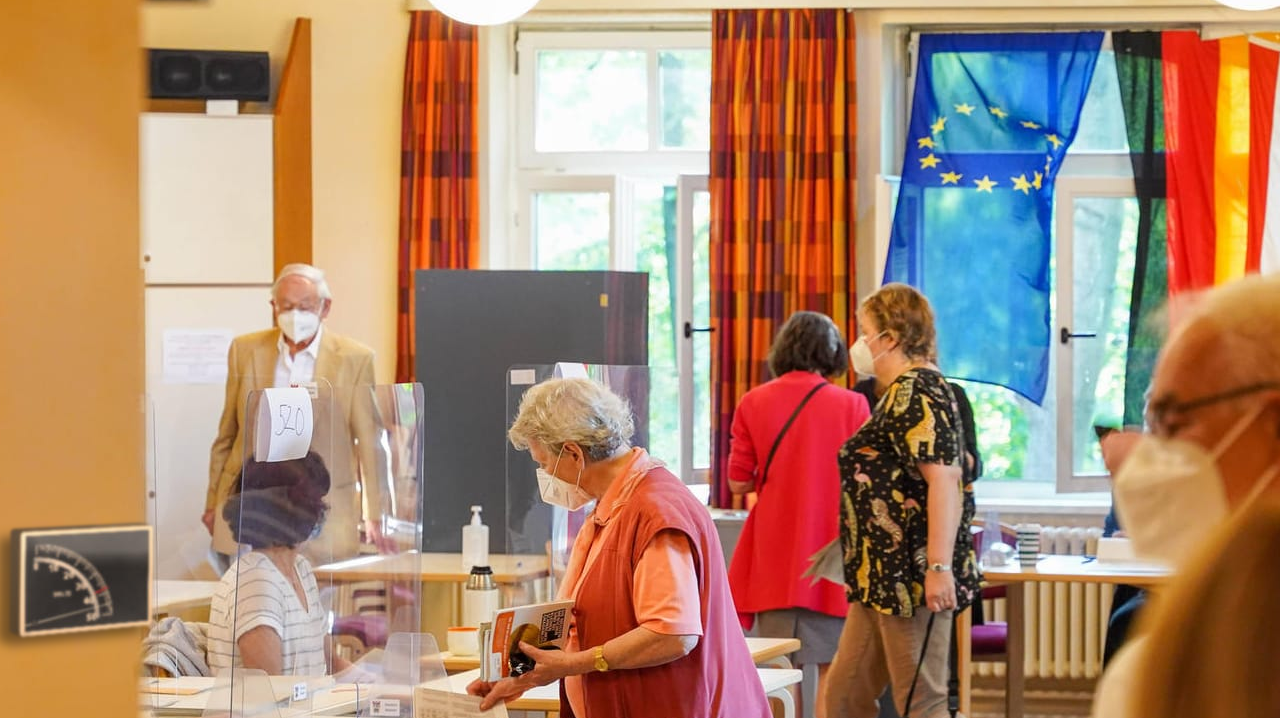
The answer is 45 V
